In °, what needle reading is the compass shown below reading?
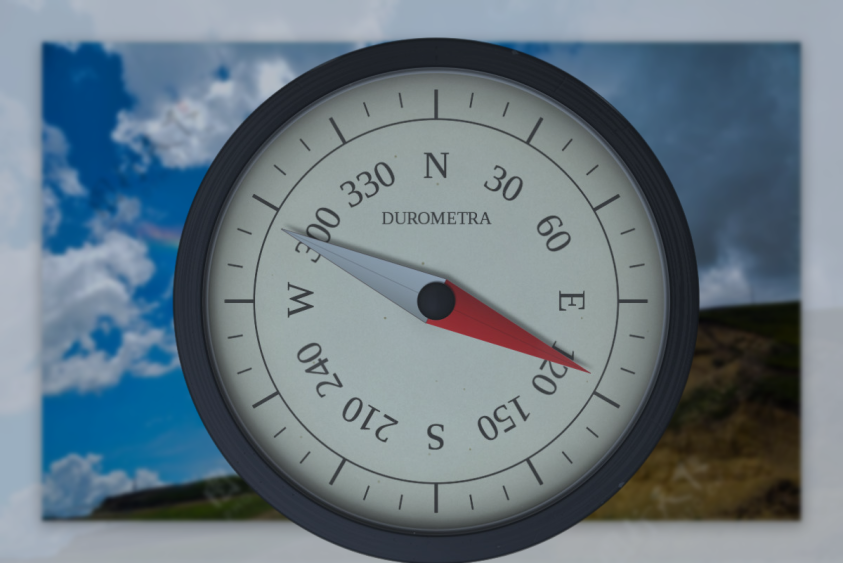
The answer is 115 °
